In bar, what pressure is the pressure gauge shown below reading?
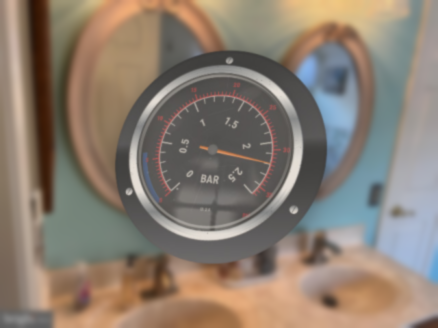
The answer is 2.2 bar
